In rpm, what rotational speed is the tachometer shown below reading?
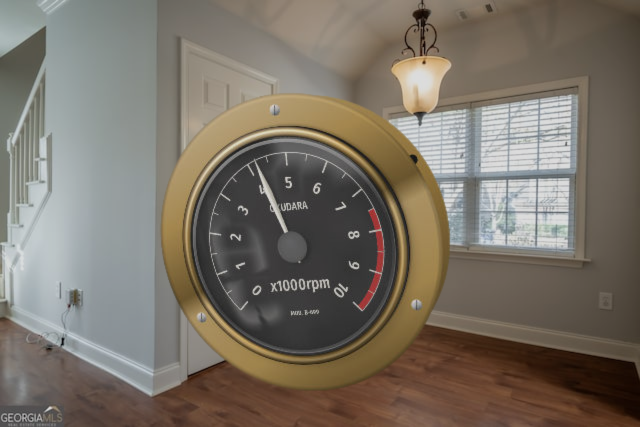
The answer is 4250 rpm
